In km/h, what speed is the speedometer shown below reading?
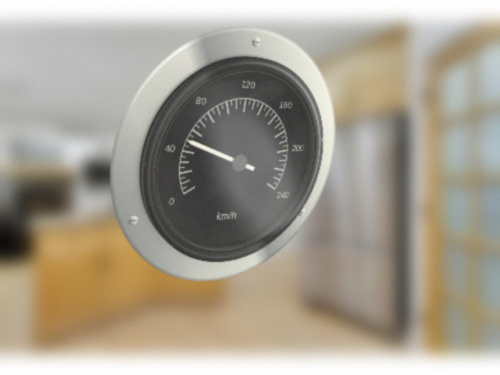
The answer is 50 km/h
